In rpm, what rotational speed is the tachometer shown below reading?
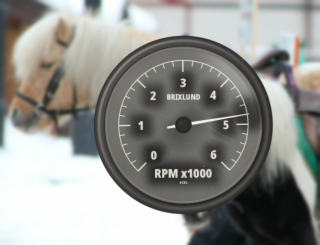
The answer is 4800 rpm
